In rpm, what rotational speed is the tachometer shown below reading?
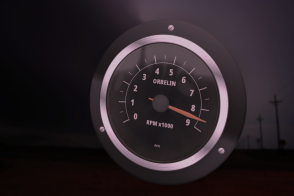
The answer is 8500 rpm
